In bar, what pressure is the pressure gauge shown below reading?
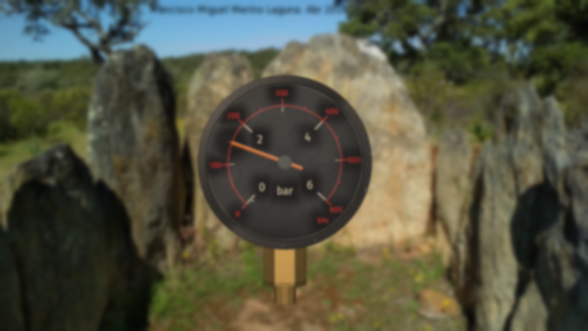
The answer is 1.5 bar
